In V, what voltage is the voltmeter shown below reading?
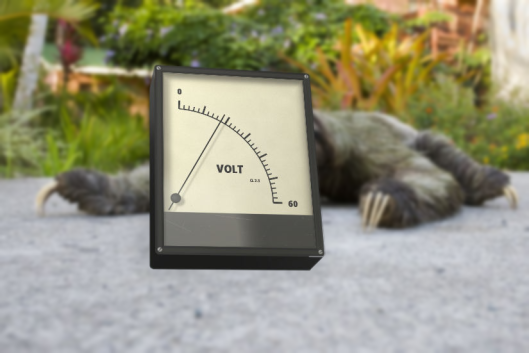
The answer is 18 V
